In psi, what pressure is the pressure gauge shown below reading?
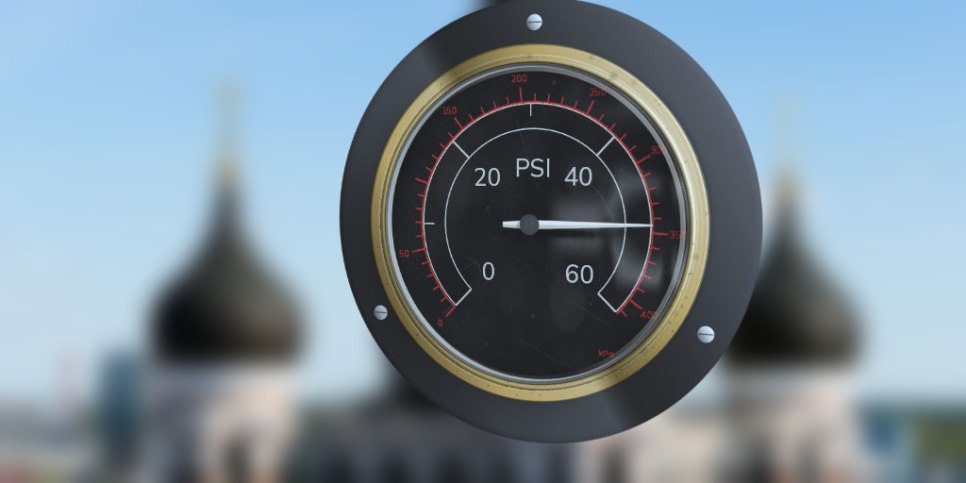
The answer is 50 psi
